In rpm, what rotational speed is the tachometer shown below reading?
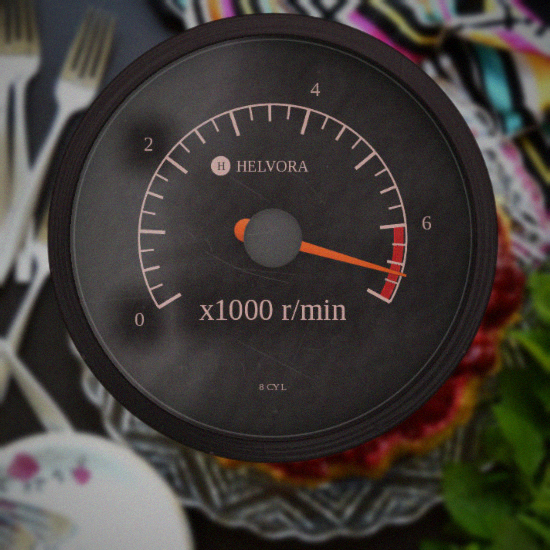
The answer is 6625 rpm
